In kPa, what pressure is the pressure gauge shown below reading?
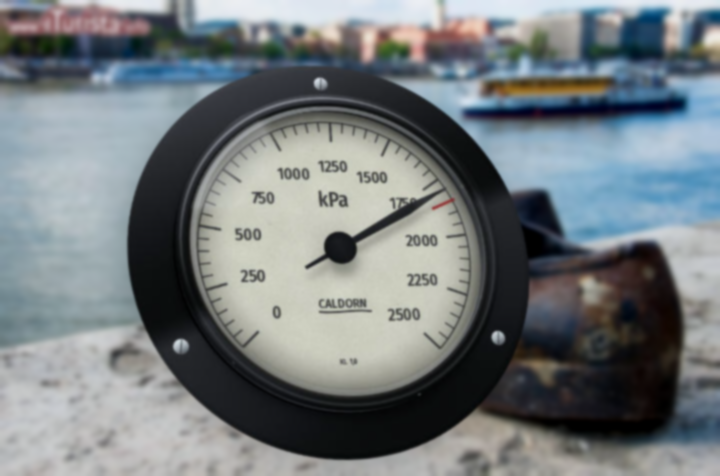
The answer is 1800 kPa
